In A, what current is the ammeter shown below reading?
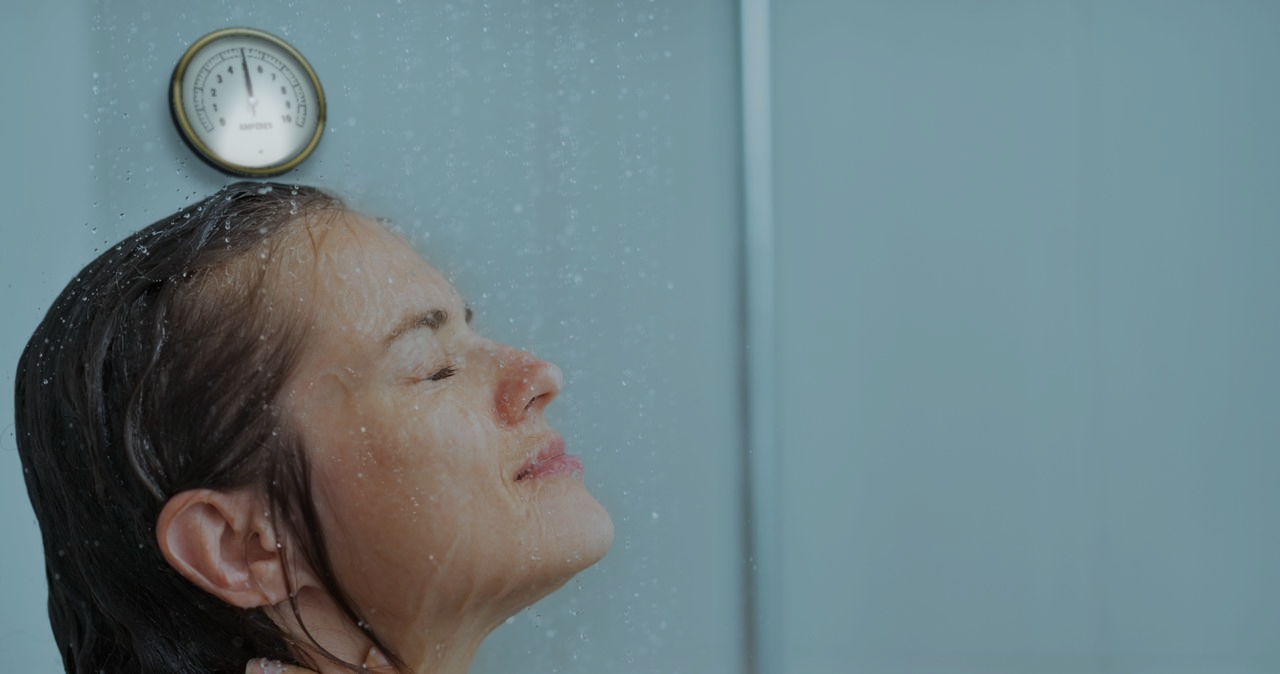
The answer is 5 A
